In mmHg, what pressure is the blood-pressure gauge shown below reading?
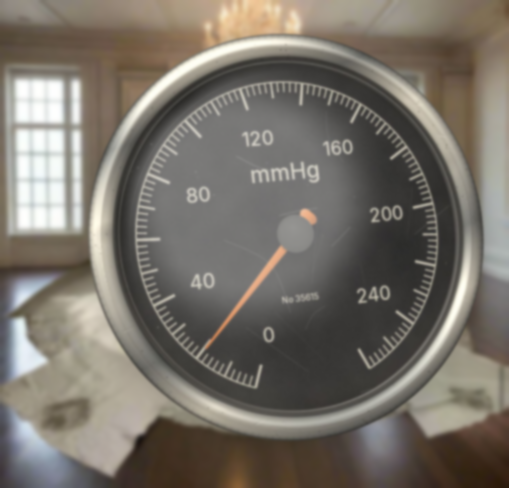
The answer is 20 mmHg
